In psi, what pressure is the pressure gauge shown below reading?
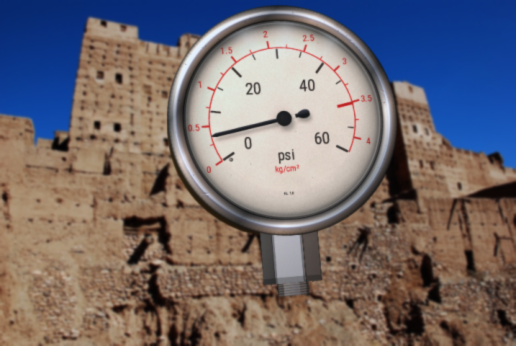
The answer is 5 psi
